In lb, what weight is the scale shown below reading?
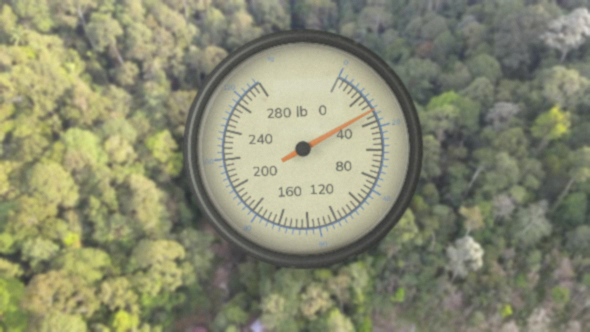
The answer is 32 lb
